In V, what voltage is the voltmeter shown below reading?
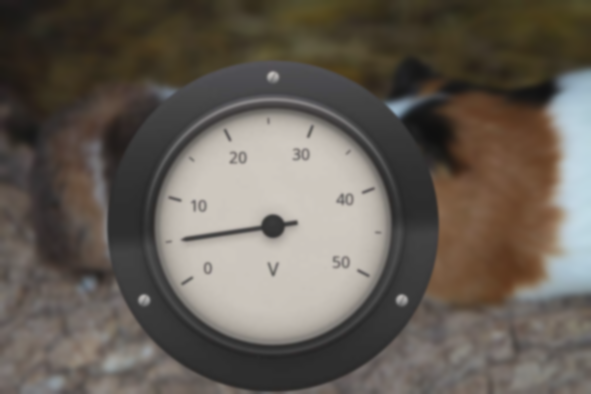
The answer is 5 V
